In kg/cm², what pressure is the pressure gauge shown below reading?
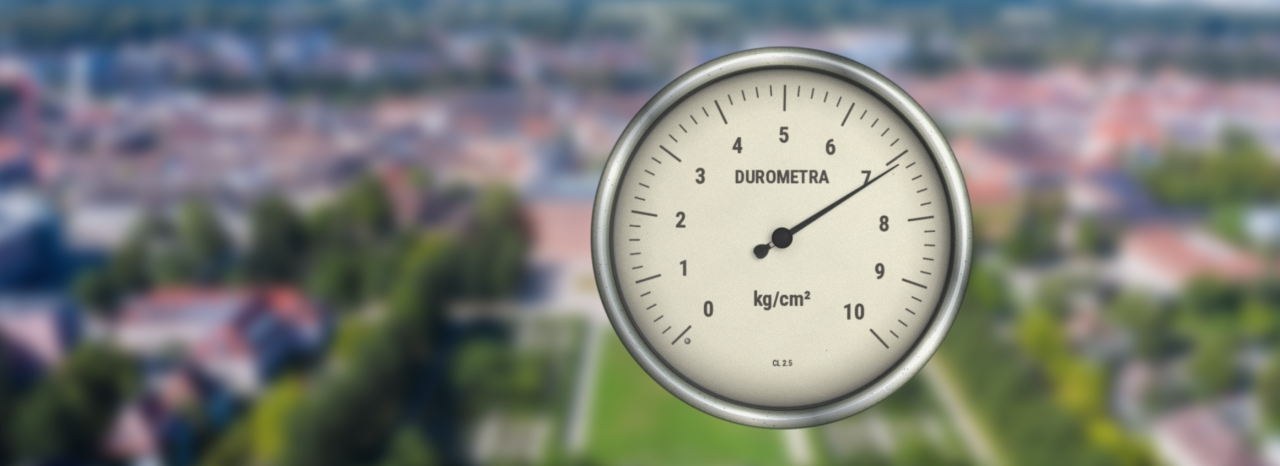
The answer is 7.1 kg/cm²
